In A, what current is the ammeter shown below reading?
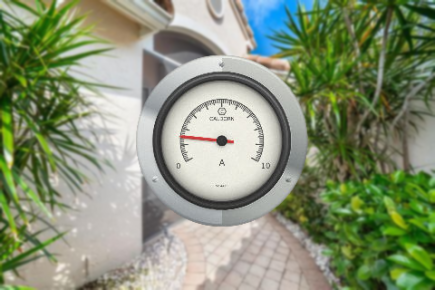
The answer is 1.5 A
